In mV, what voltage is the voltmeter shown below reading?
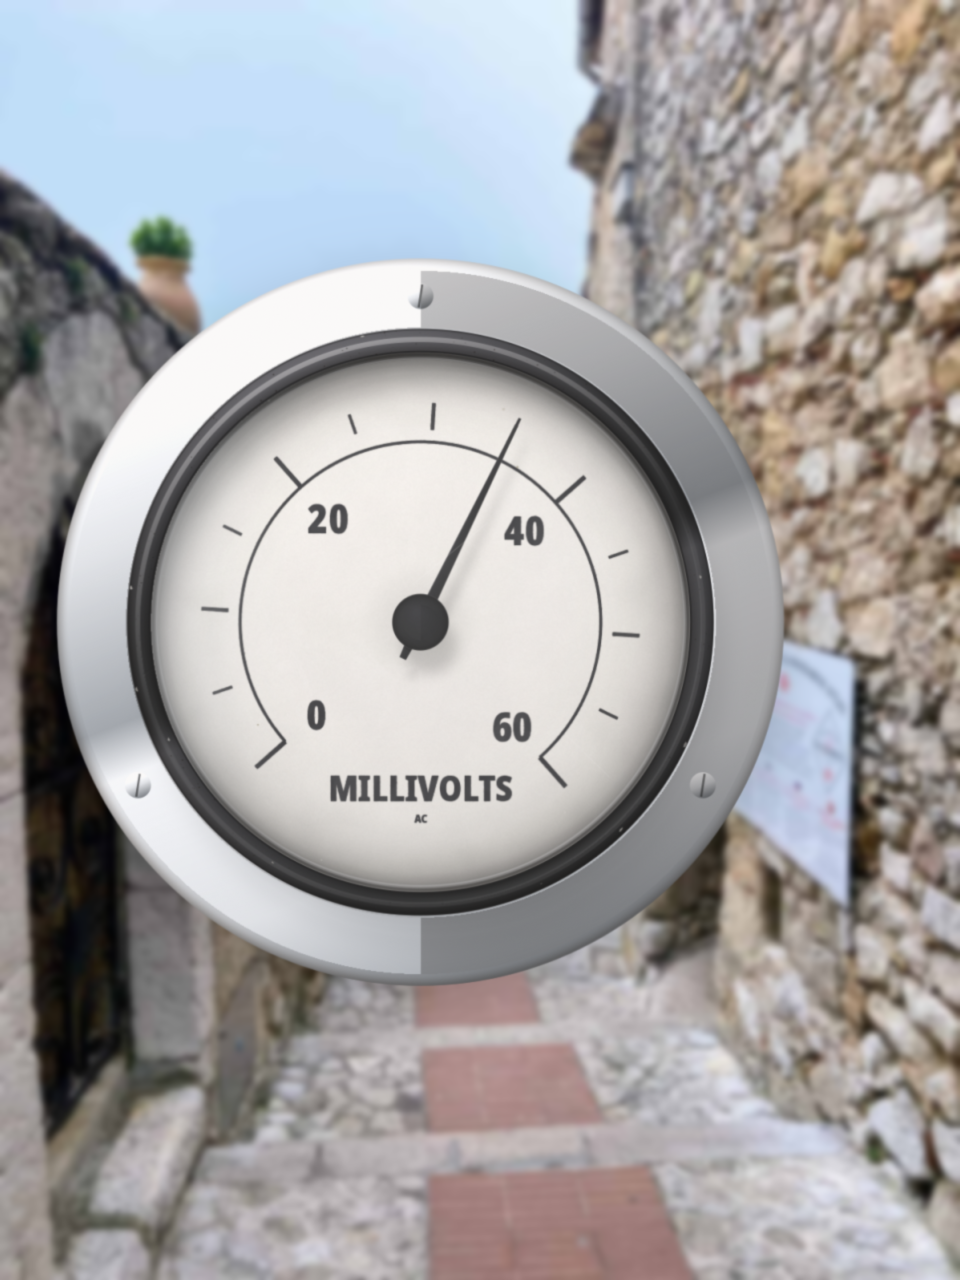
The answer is 35 mV
